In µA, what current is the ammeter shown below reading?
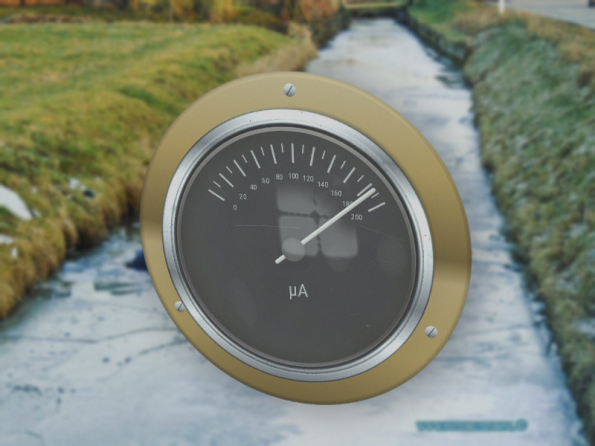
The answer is 185 µA
